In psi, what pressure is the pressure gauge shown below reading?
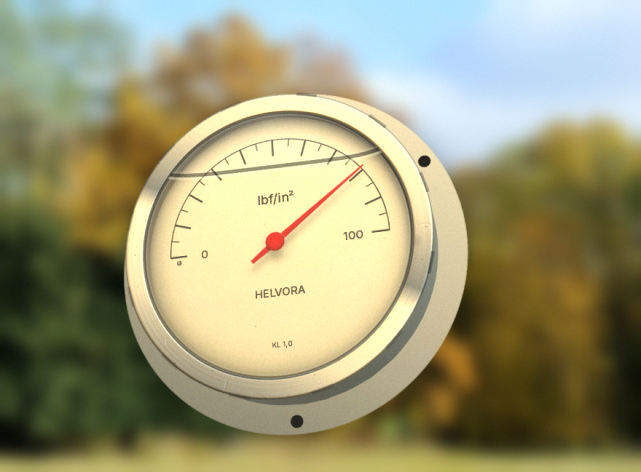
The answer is 80 psi
